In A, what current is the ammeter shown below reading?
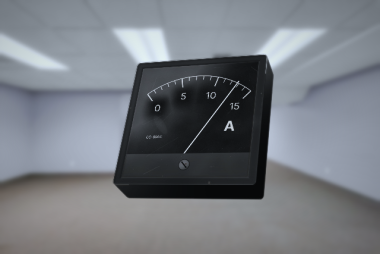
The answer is 13 A
